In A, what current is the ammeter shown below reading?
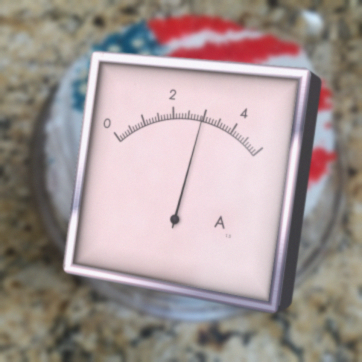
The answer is 3 A
